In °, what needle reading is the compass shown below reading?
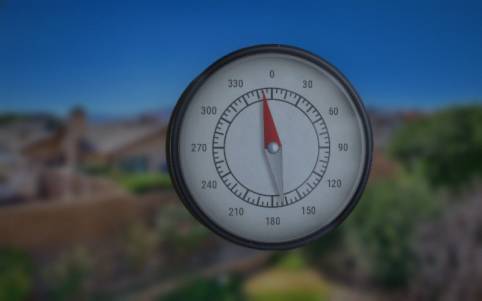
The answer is 350 °
